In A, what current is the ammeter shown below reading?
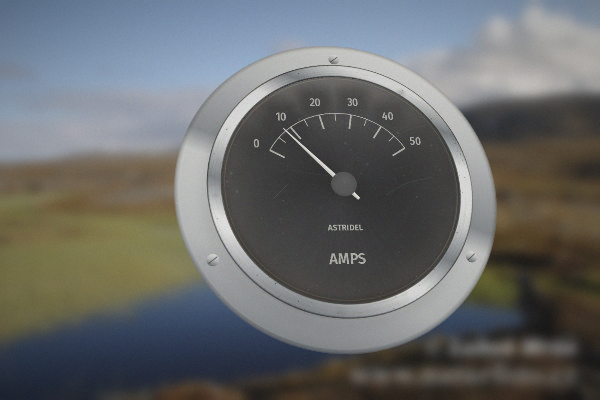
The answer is 7.5 A
